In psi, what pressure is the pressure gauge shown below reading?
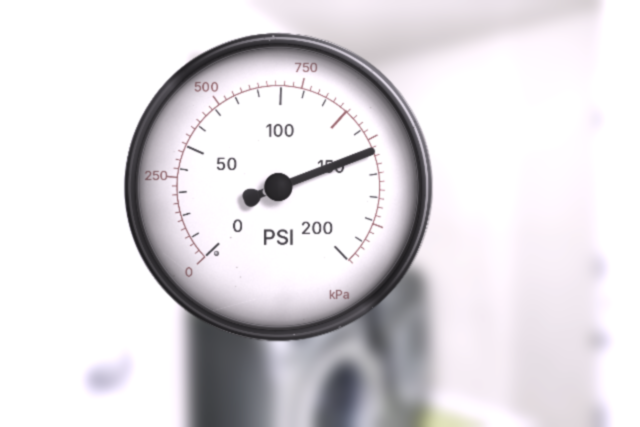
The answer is 150 psi
